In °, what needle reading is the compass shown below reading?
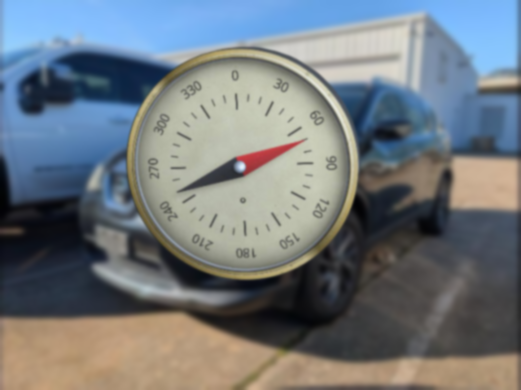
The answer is 70 °
